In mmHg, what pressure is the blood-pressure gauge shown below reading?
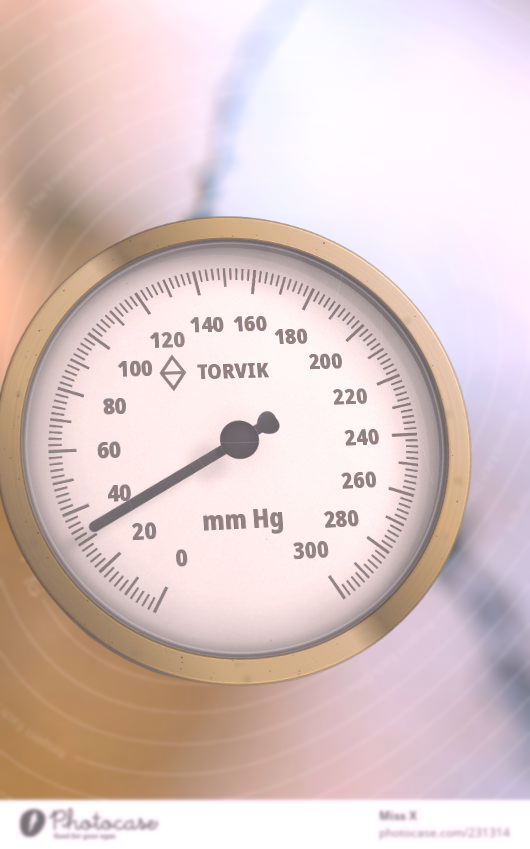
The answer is 32 mmHg
